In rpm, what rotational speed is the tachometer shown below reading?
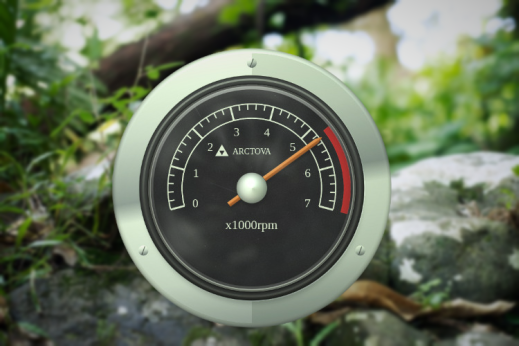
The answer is 5300 rpm
